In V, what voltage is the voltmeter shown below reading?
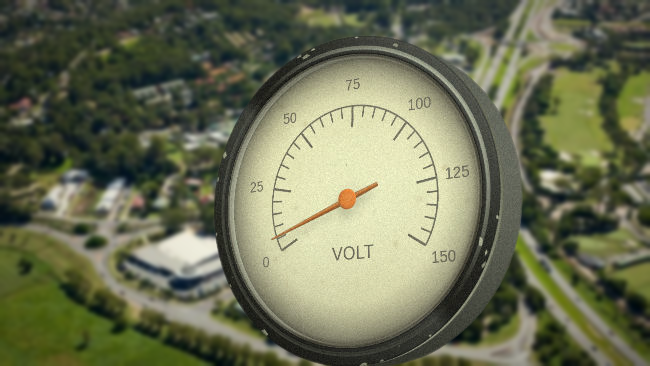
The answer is 5 V
